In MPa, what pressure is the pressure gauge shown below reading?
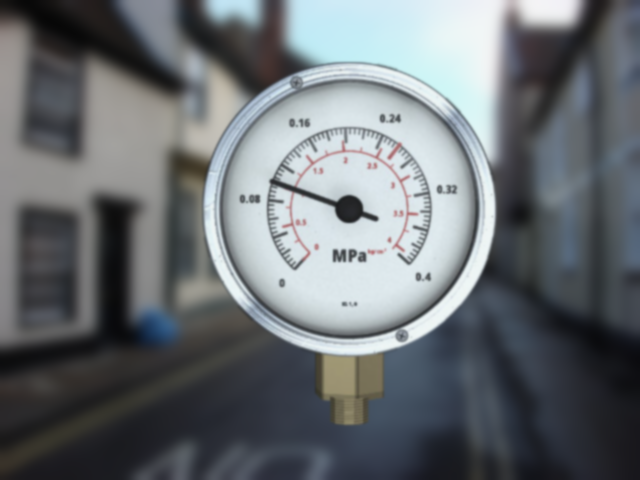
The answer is 0.1 MPa
